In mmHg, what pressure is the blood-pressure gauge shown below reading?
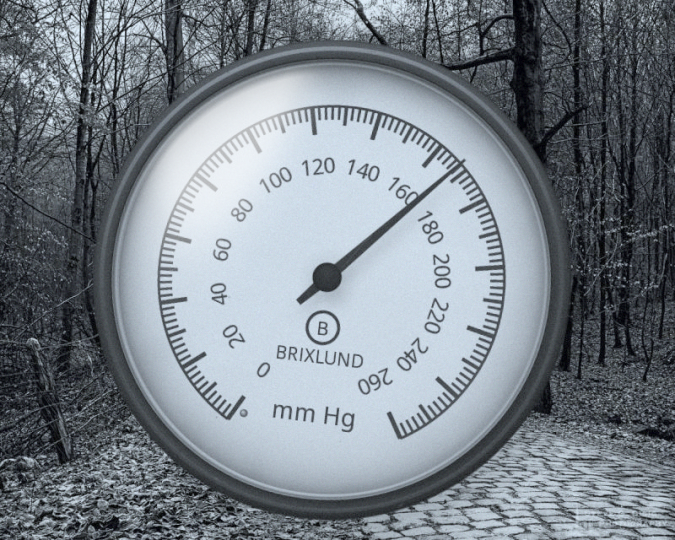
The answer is 168 mmHg
